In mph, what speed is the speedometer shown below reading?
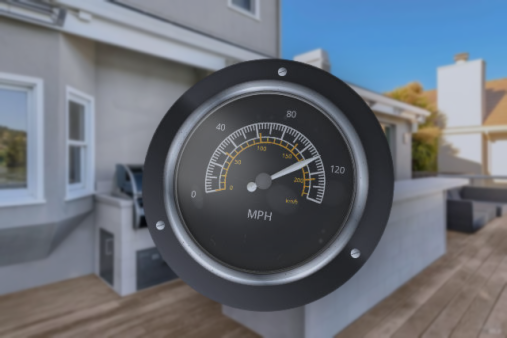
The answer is 110 mph
